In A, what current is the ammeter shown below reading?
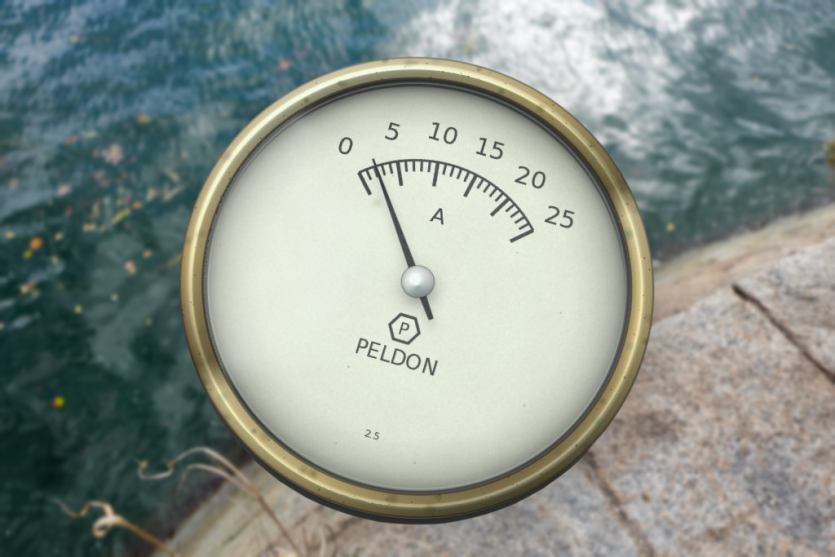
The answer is 2 A
